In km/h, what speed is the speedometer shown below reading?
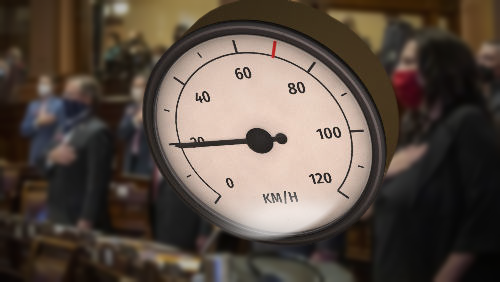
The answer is 20 km/h
